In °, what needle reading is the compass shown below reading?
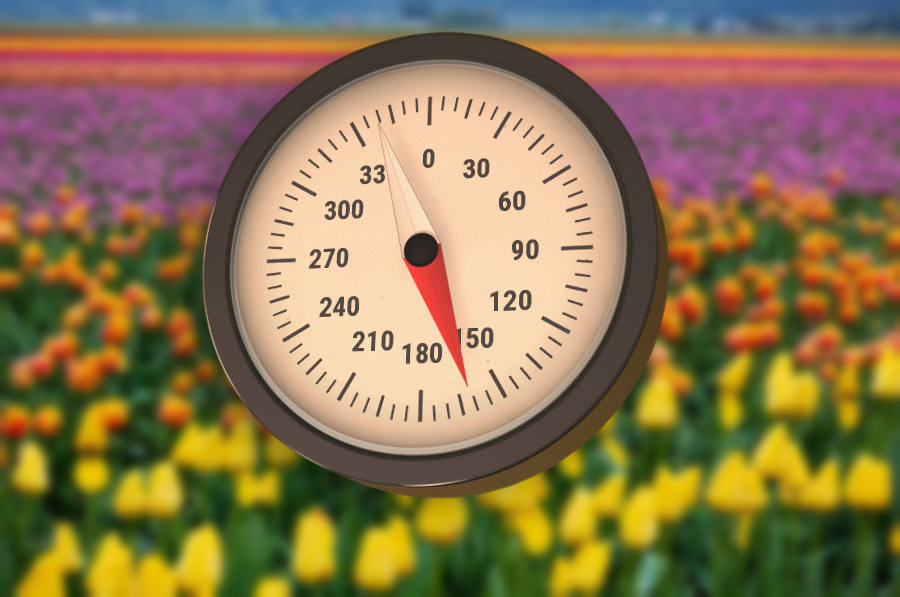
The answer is 160 °
